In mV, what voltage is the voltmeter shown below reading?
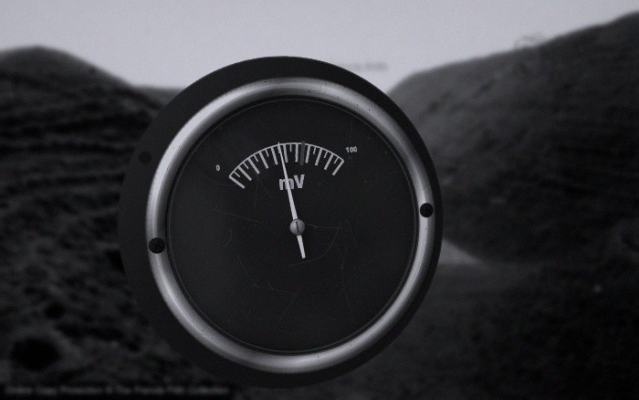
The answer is 45 mV
